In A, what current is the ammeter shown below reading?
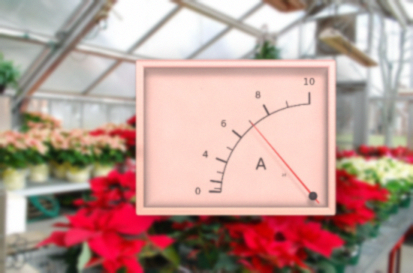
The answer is 7 A
